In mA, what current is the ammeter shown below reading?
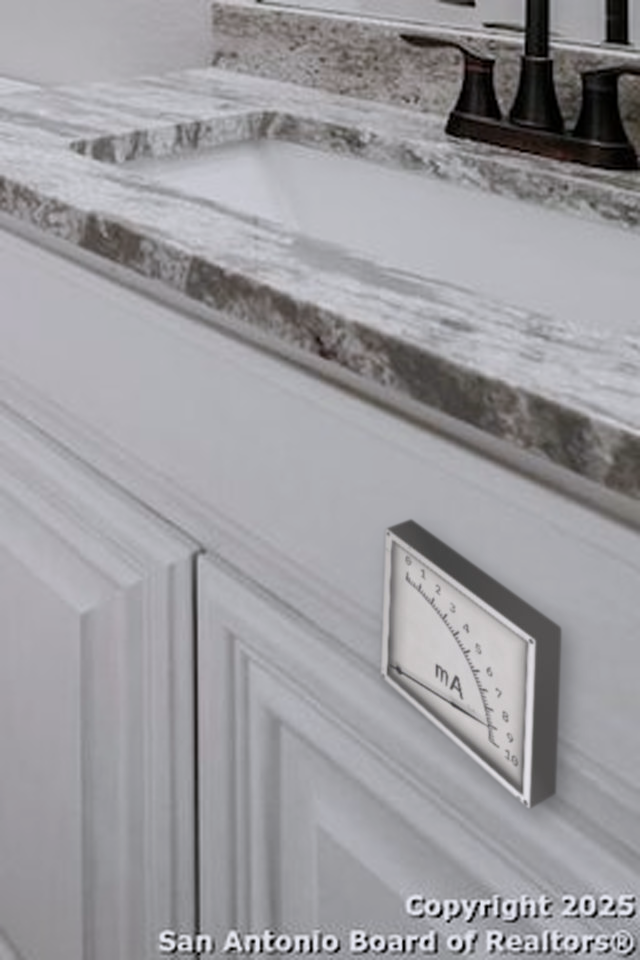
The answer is 9 mA
